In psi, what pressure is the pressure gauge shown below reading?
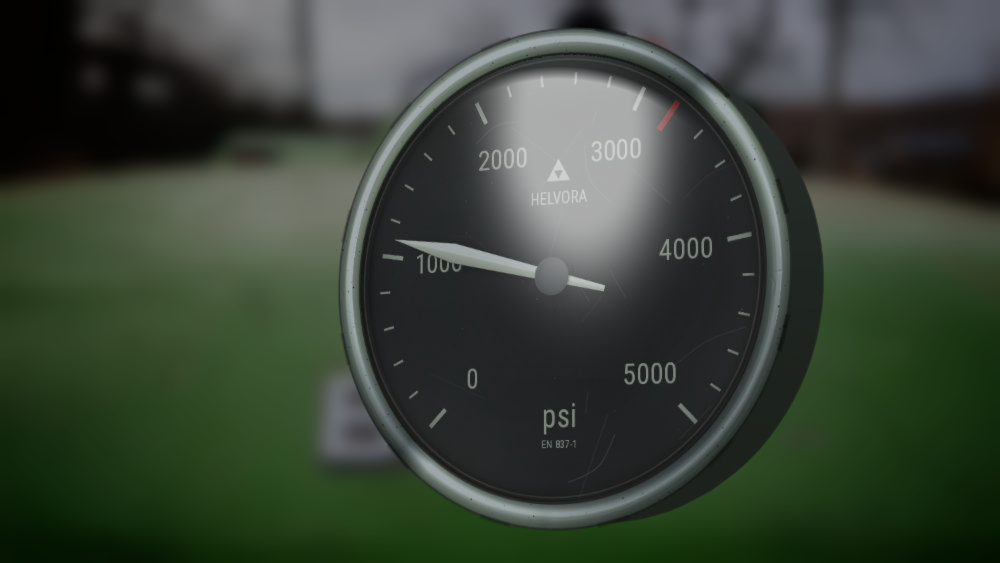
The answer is 1100 psi
